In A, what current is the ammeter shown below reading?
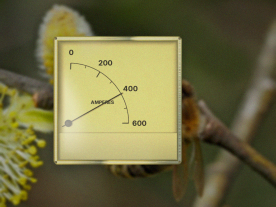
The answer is 400 A
